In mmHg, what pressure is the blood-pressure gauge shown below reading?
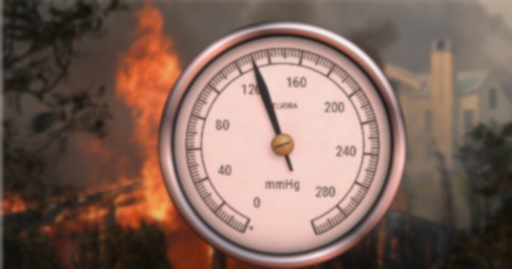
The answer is 130 mmHg
